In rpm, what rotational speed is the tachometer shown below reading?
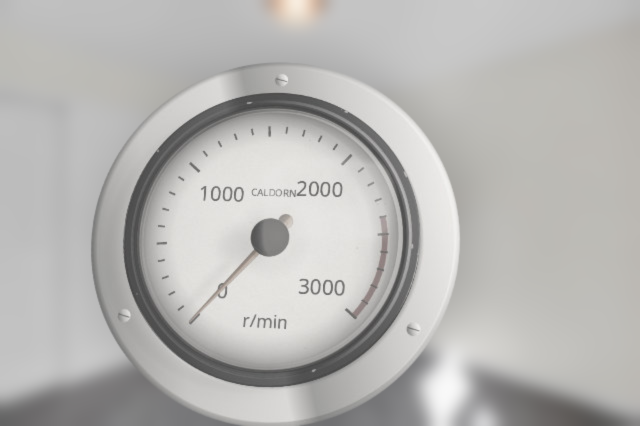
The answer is 0 rpm
